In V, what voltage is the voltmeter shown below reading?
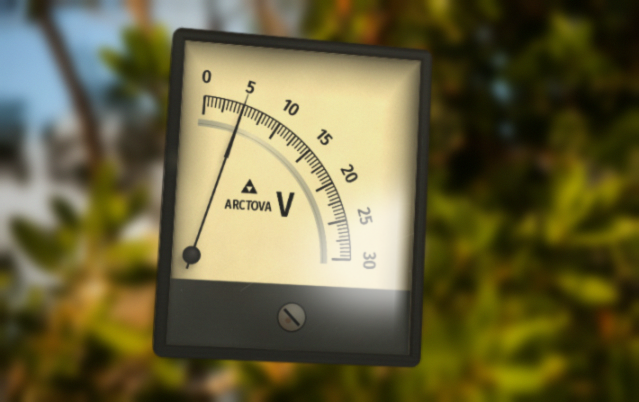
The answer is 5 V
